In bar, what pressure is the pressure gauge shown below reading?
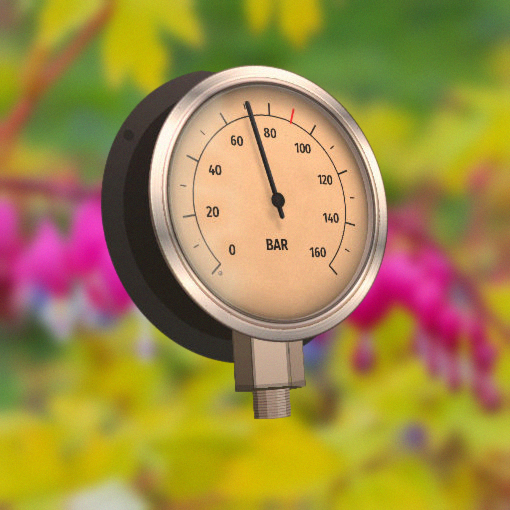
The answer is 70 bar
